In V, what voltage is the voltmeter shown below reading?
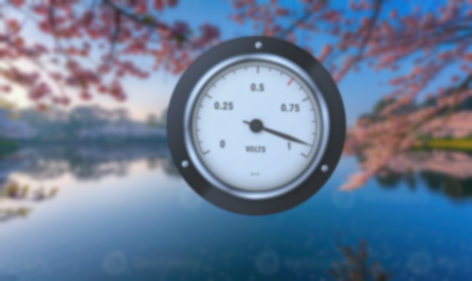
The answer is 0.95 V
